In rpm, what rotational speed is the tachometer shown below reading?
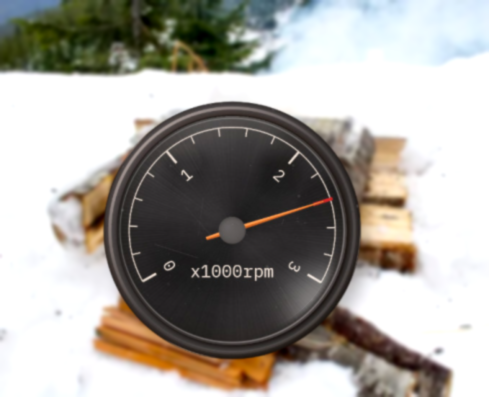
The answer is 2400 rpm
